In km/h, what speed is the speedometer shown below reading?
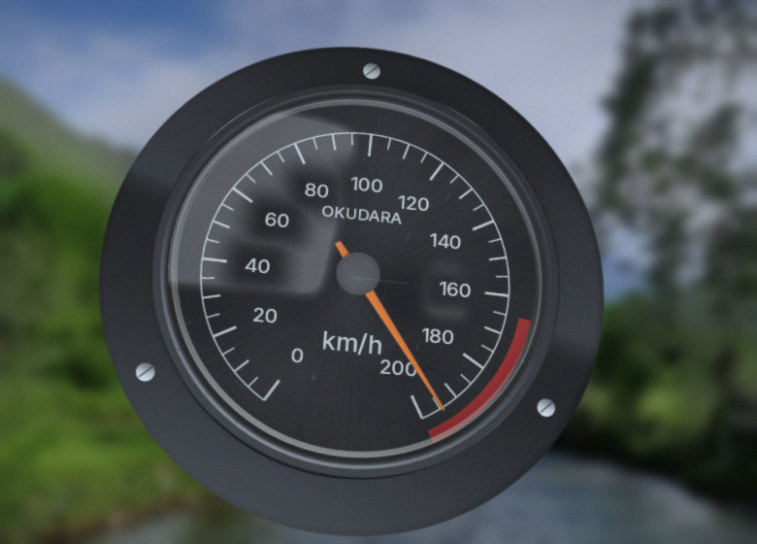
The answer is 195 km/h
